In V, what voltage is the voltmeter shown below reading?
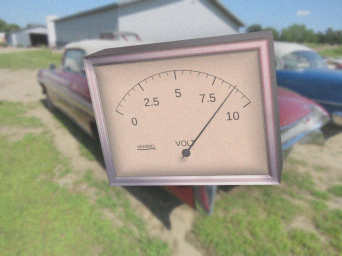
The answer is 8.75 V
